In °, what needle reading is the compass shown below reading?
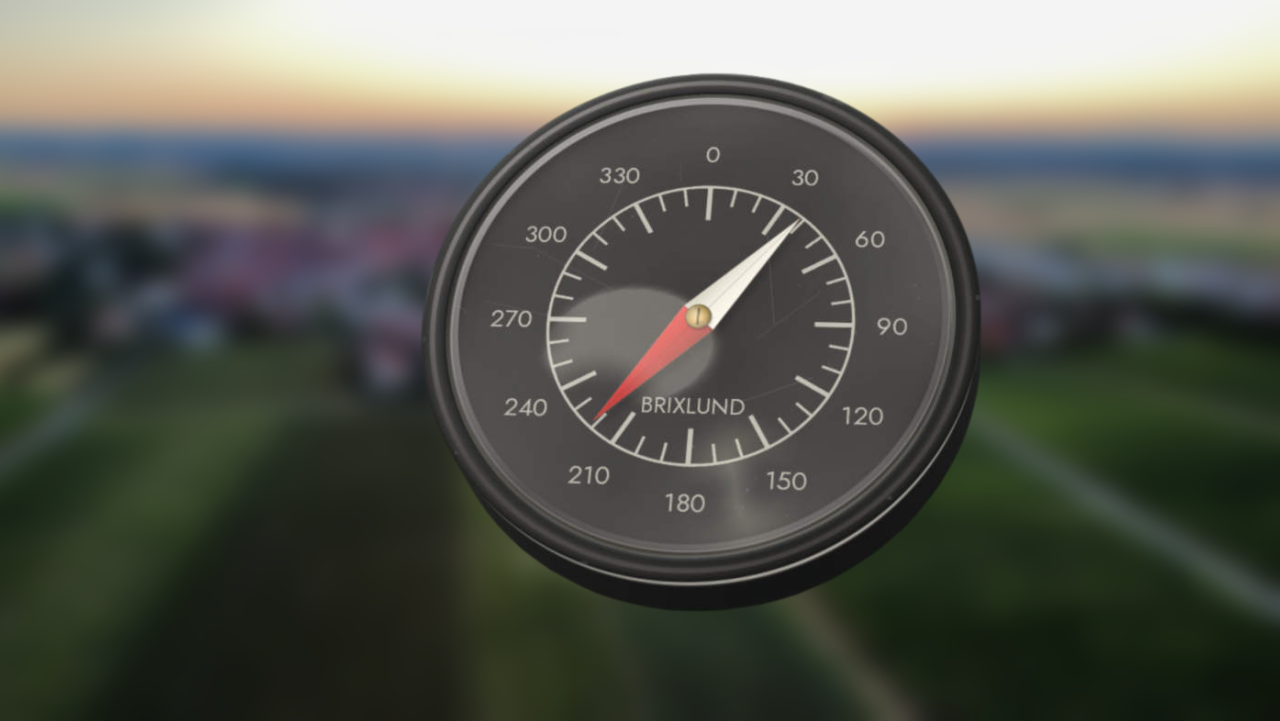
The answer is 220 °
